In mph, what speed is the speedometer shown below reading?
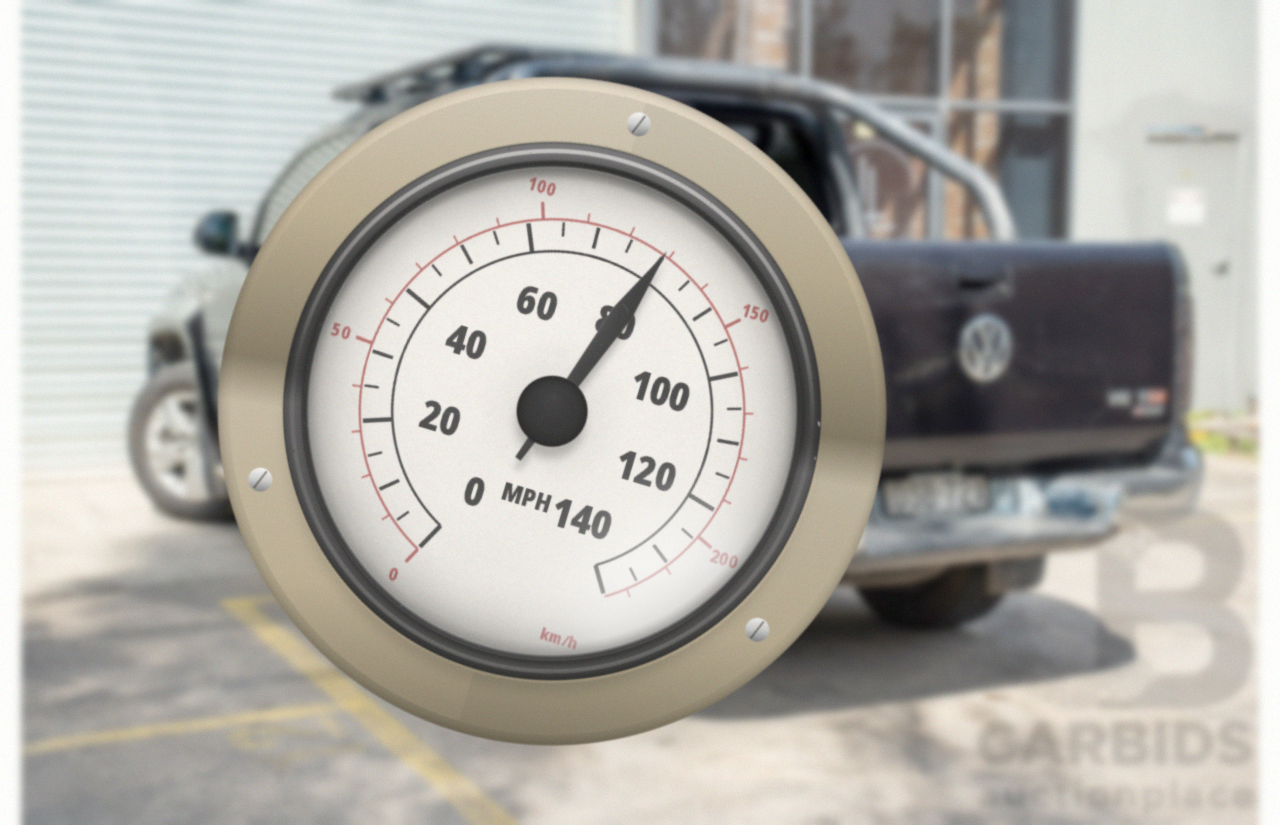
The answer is 80 mph
